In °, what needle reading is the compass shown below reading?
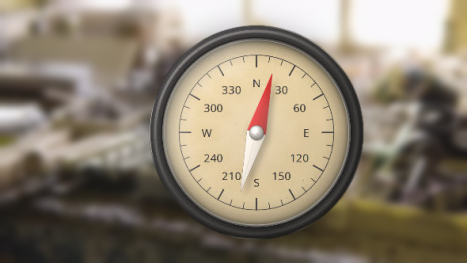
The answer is 15 °
